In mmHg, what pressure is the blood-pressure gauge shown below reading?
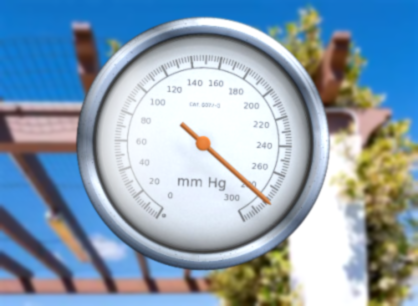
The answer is 280 mmHg
